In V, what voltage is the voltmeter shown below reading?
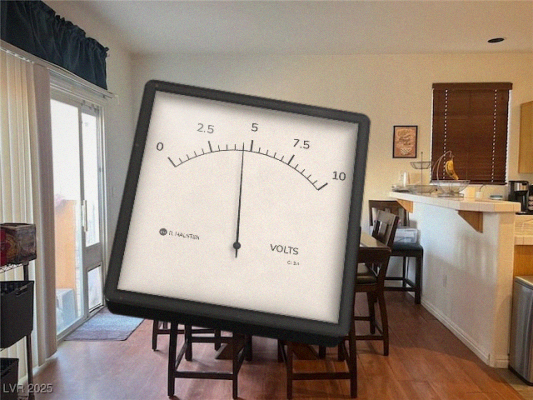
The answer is 4.5 V
